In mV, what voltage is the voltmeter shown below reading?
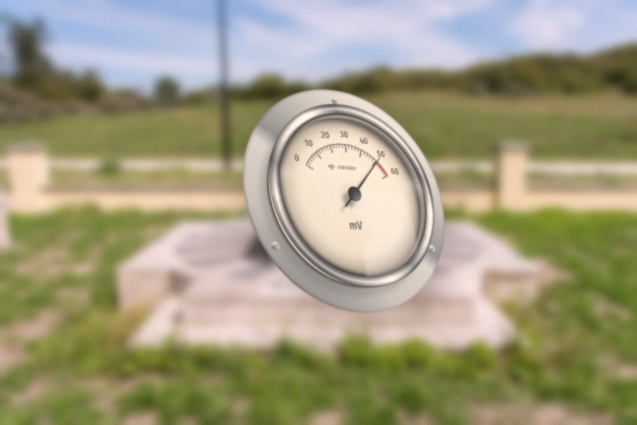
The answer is 50 mV
